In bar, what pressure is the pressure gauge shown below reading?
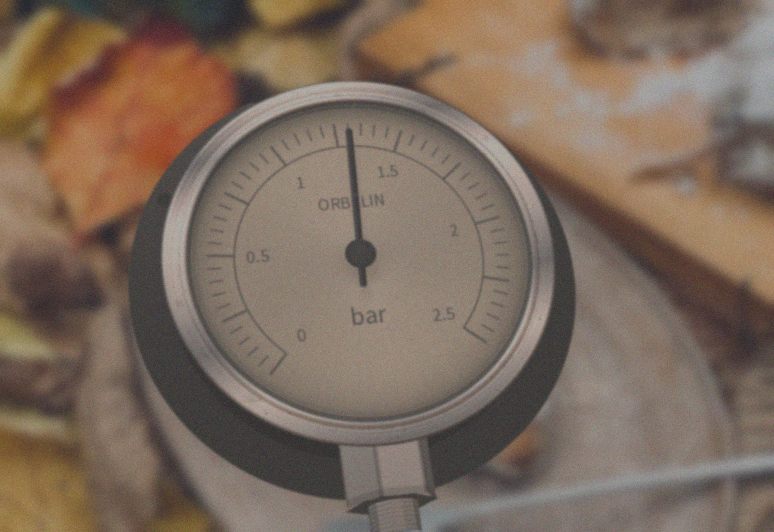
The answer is 1.3 bar
